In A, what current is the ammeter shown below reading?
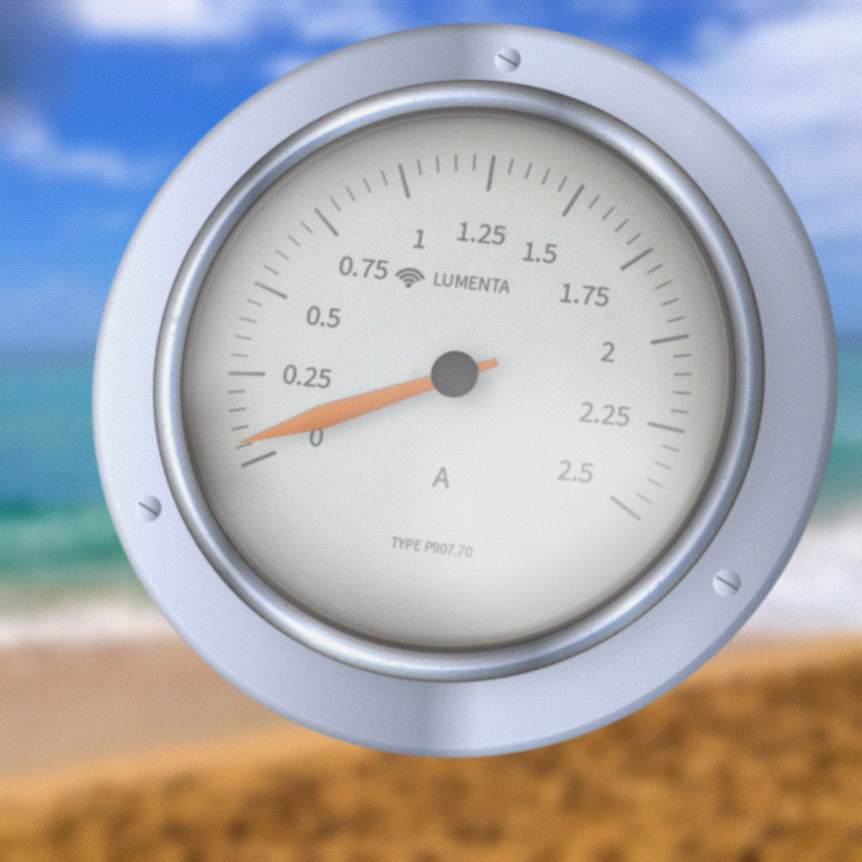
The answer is 0.05 A
